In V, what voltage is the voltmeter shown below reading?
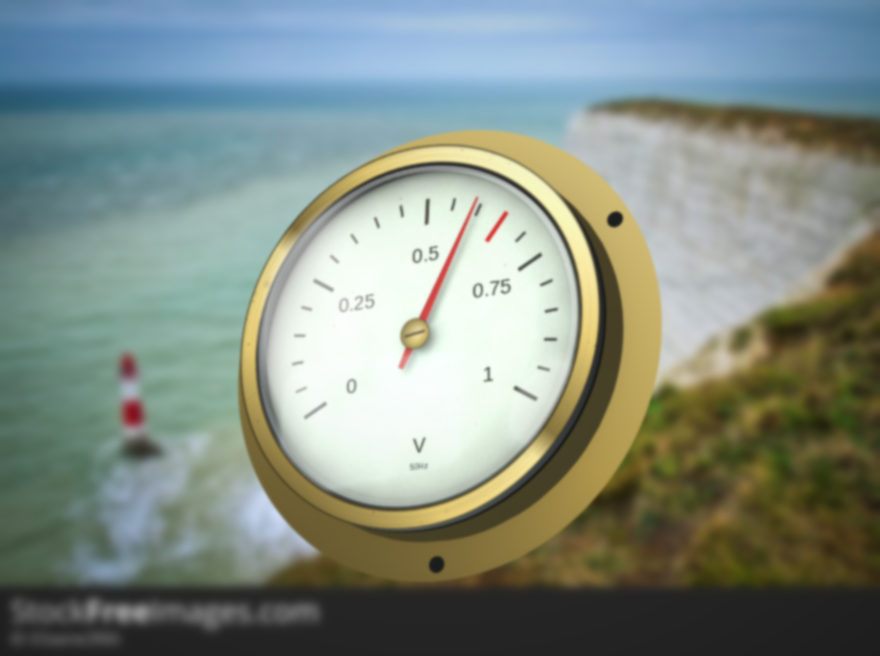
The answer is 0.6 V
